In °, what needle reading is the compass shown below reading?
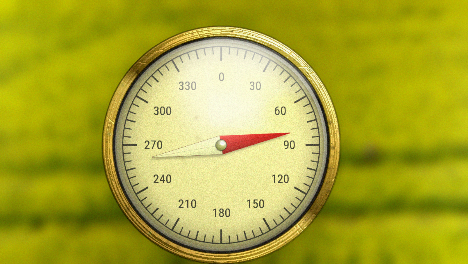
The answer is 80 °
